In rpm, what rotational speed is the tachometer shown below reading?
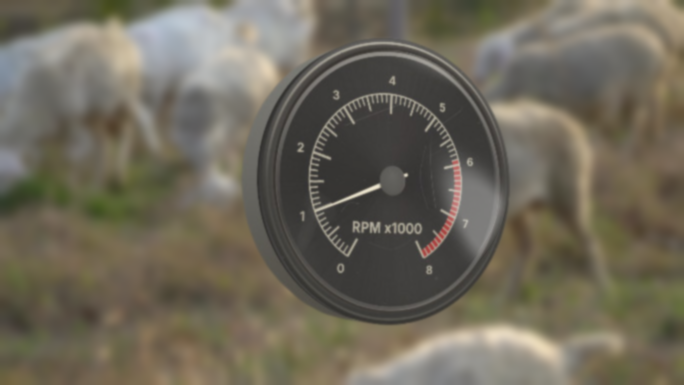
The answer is 1000 rpm
